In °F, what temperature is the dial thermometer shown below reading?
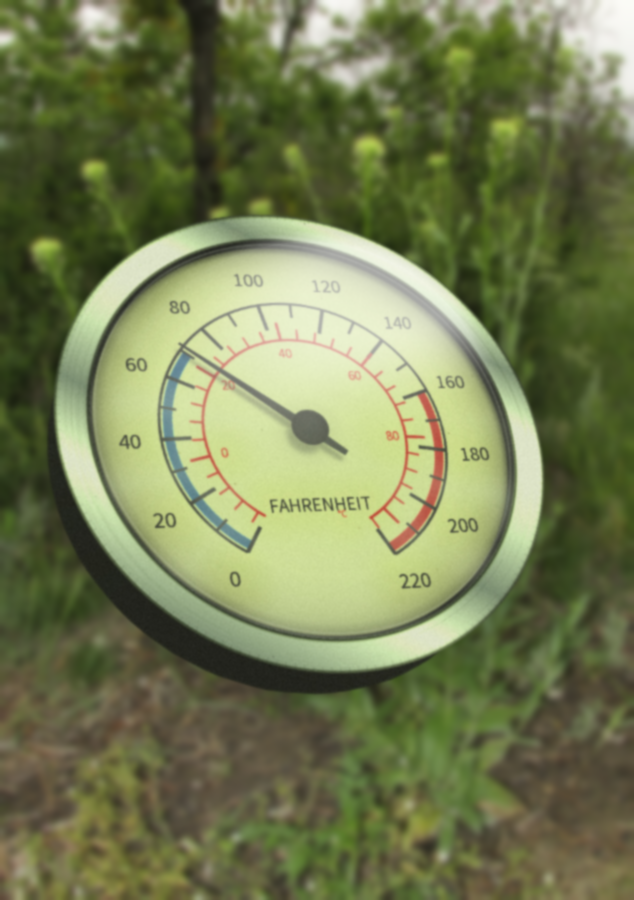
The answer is 70 °F
